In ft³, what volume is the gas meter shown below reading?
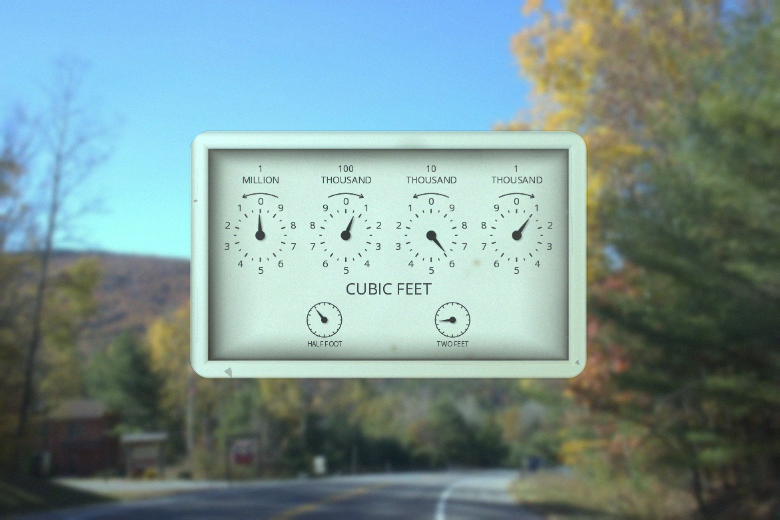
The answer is 6100 ft³
